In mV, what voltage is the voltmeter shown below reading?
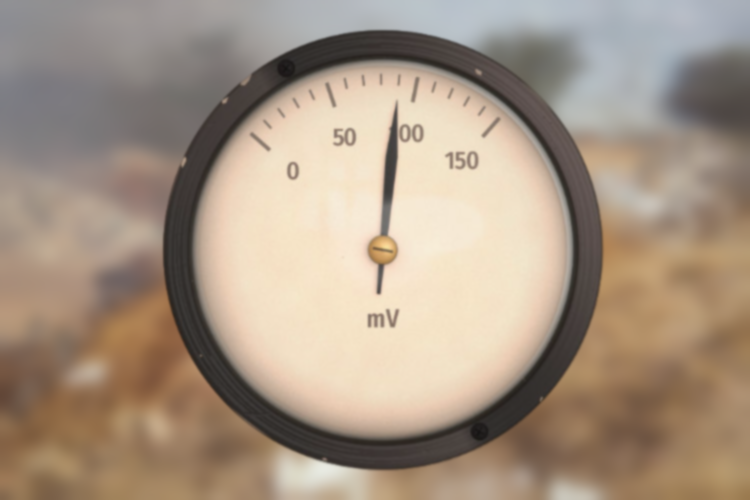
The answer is 90 mV
